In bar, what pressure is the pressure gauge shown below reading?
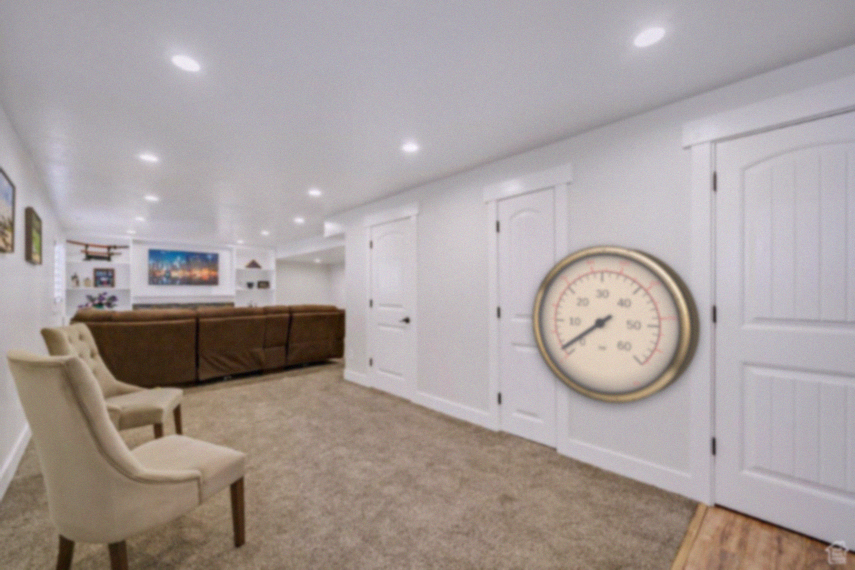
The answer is 2 bar
